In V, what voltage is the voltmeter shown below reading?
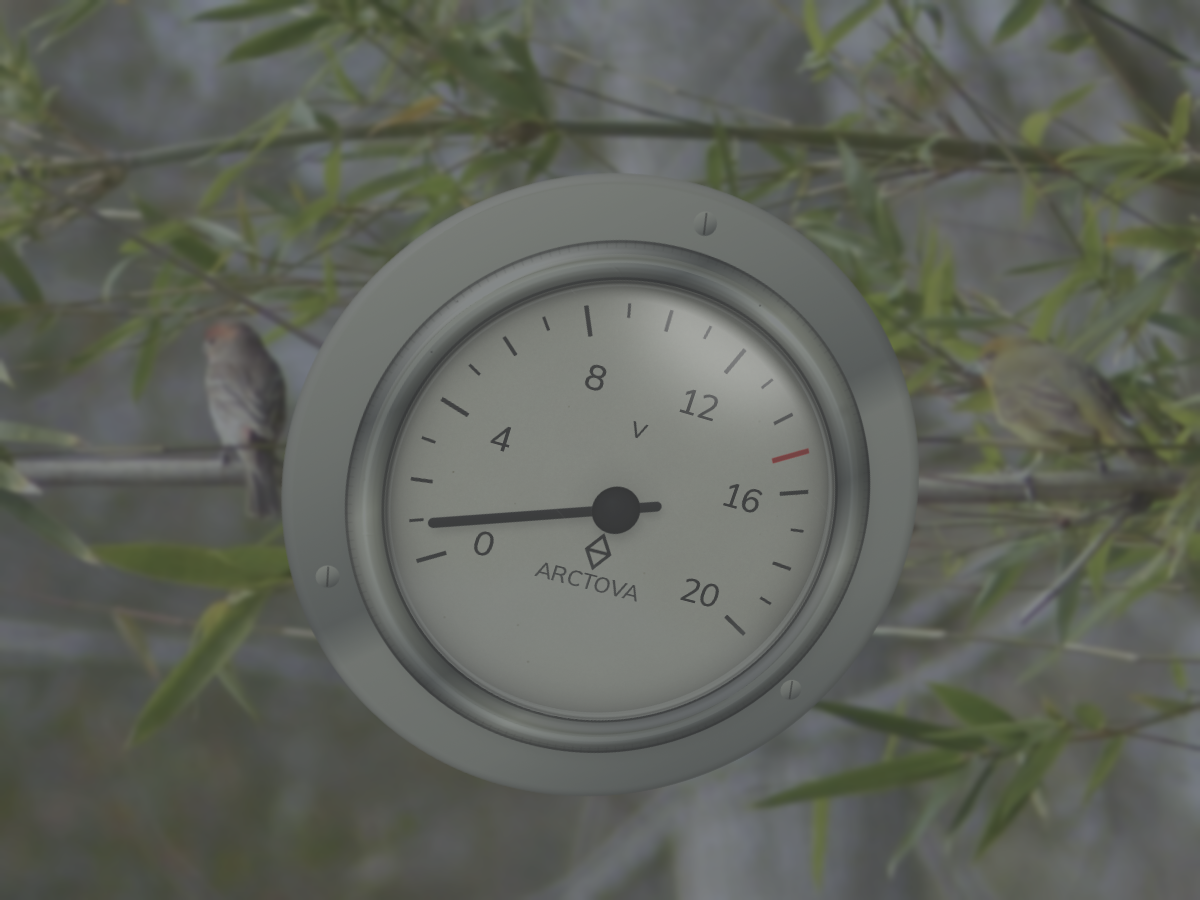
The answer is 1 V
